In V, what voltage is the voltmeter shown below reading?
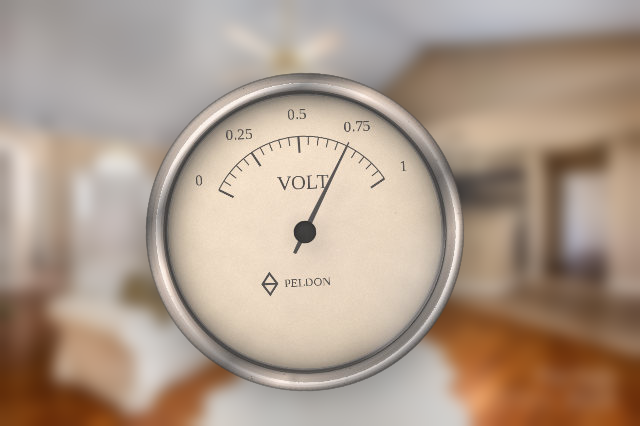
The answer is 0.75 V
